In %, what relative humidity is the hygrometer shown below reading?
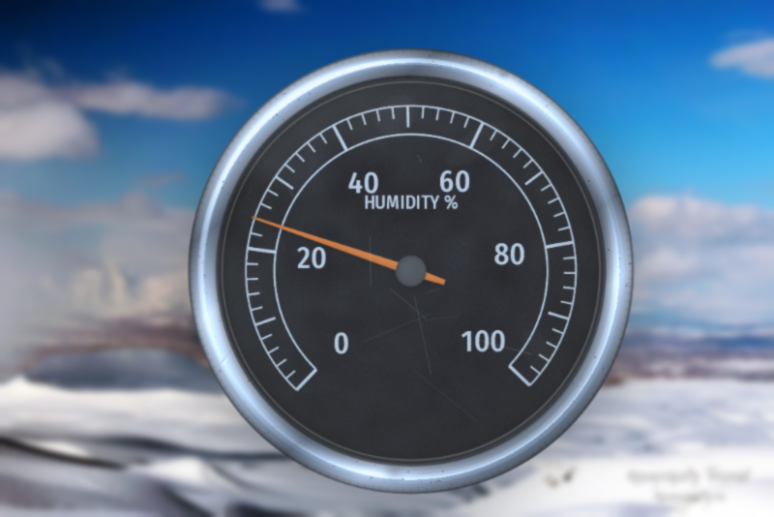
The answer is 24 %
